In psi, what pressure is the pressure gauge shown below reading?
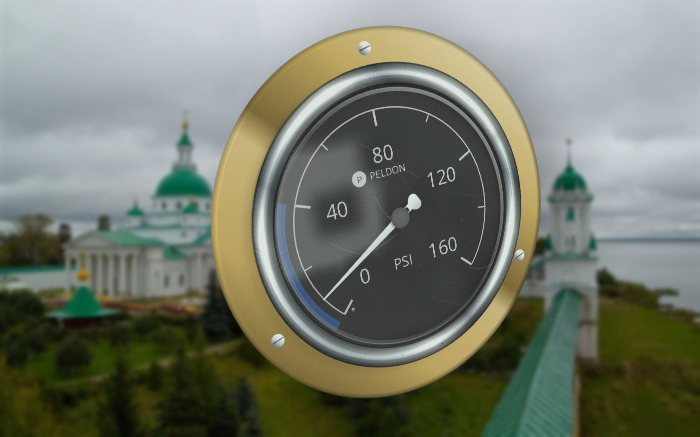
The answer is 10 psi
